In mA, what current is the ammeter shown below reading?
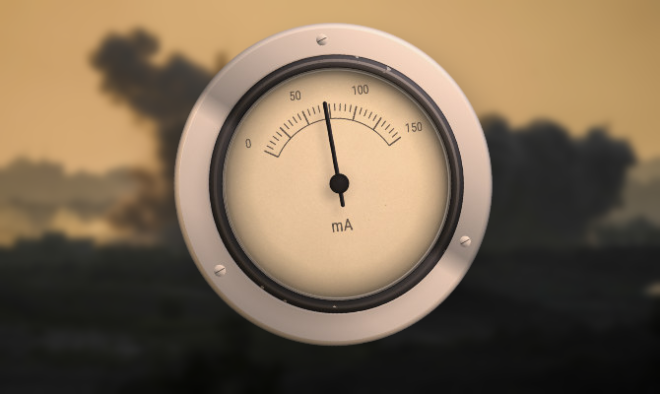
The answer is 70 mA
